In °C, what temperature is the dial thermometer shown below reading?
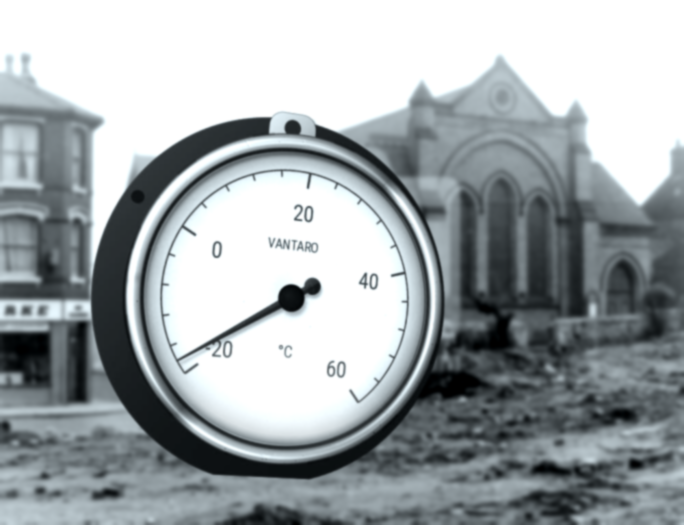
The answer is -18 °C
